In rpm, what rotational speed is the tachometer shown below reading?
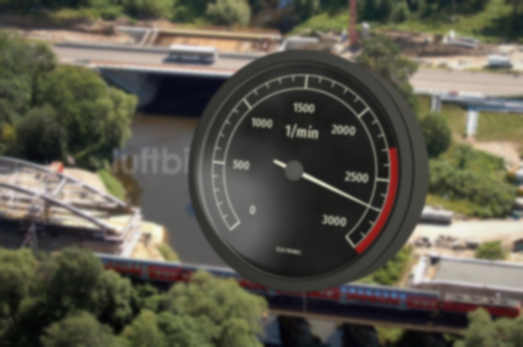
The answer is 2700 rpm
